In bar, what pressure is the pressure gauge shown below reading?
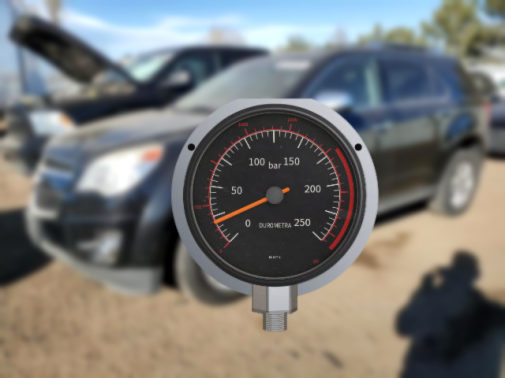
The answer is 20 bar
